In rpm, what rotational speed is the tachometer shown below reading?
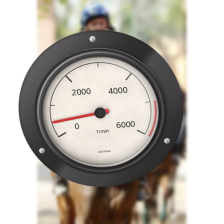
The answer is 500 rpm
